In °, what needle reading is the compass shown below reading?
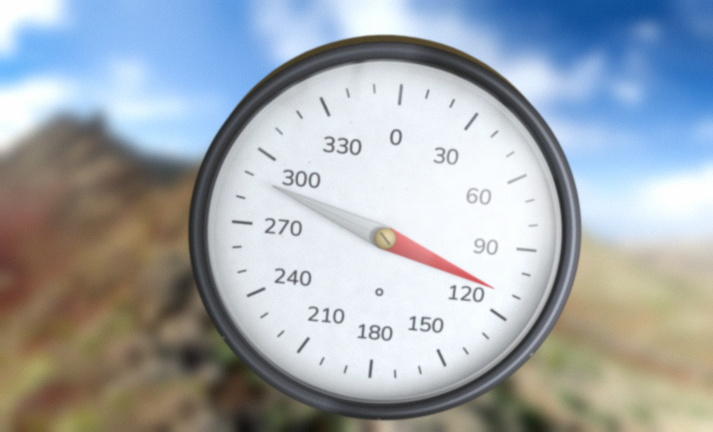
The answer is 110 °
